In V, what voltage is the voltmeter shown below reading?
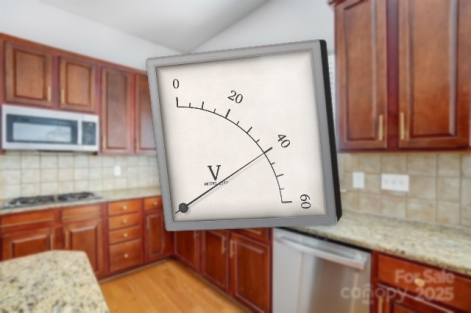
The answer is 40 V
